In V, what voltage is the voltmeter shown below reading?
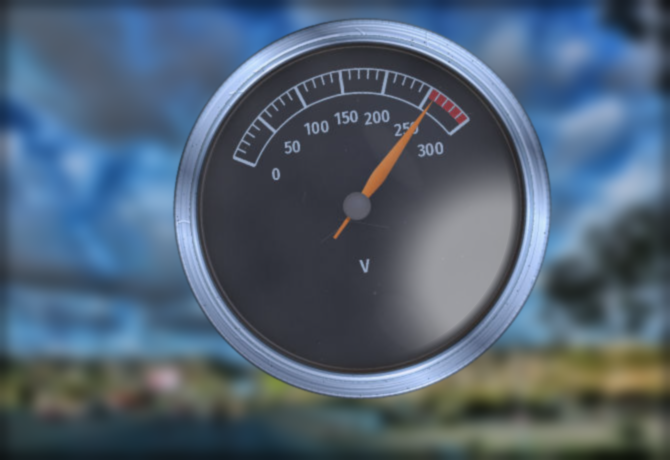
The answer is 260 V
